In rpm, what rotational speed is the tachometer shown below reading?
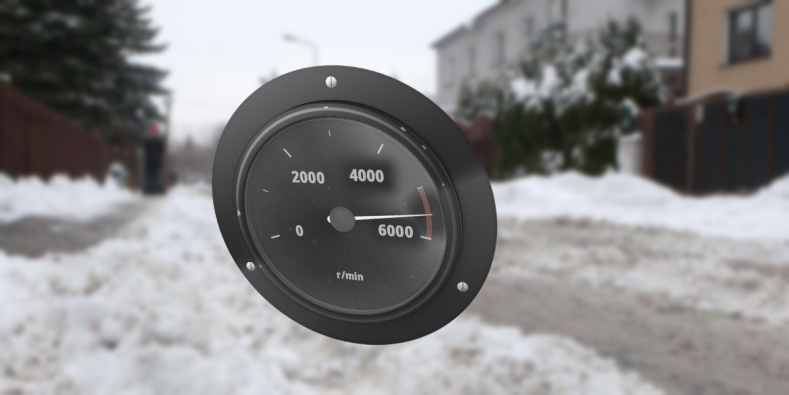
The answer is 5500 rpm
